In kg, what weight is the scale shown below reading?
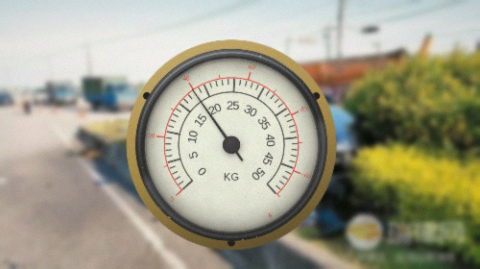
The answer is 18 kg
